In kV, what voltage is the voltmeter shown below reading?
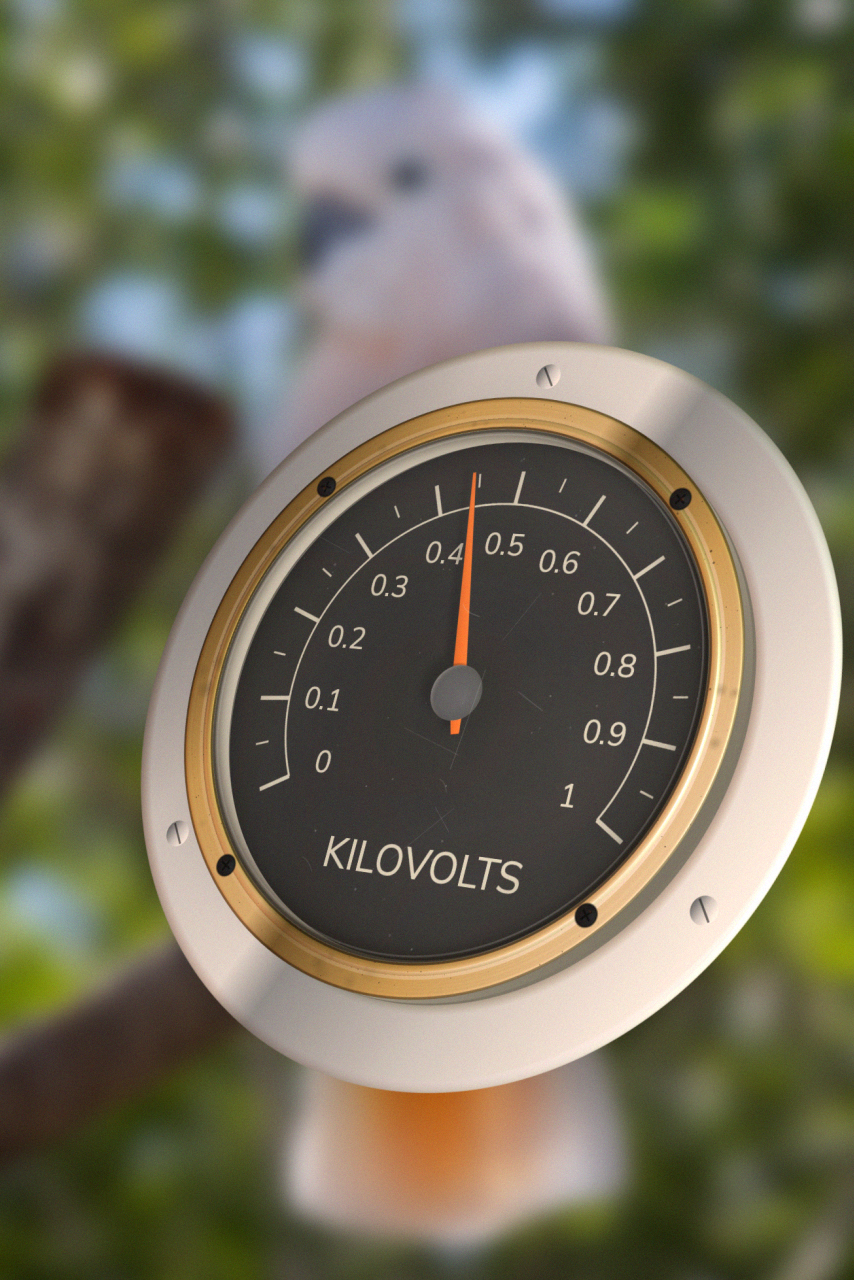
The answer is 0.45 kV
